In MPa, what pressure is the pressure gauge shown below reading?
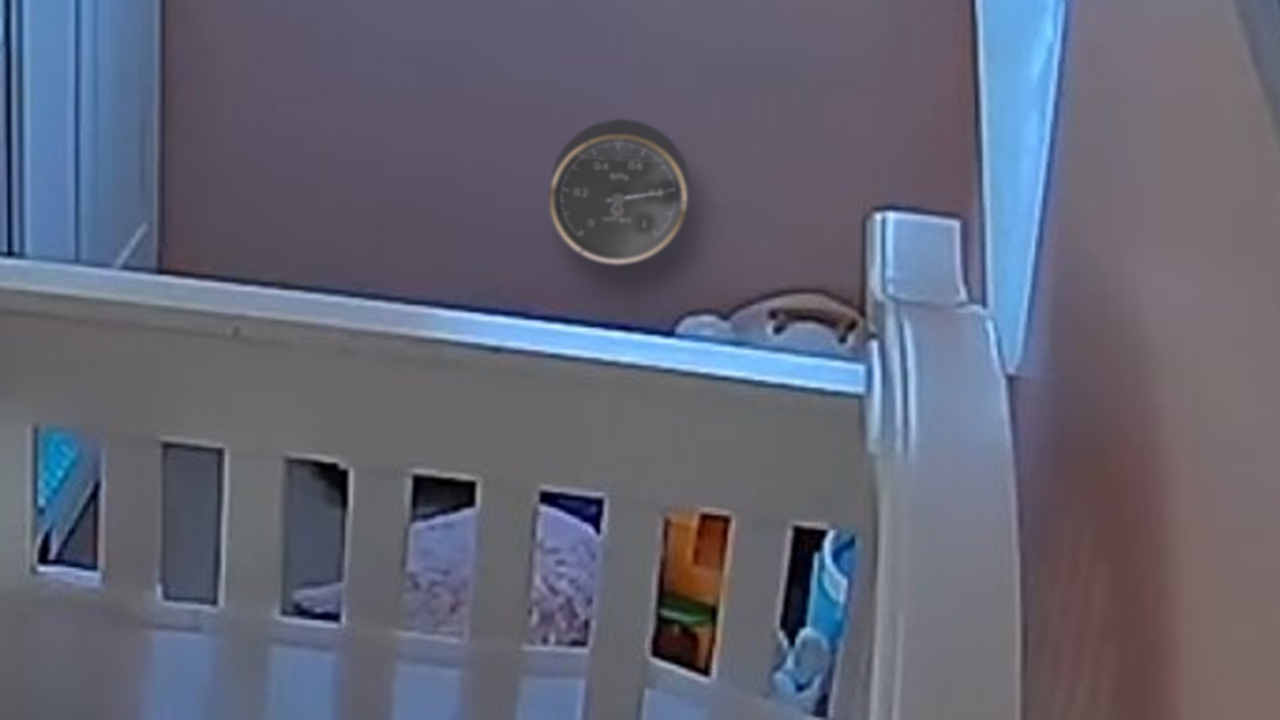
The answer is 0.8 MPa
